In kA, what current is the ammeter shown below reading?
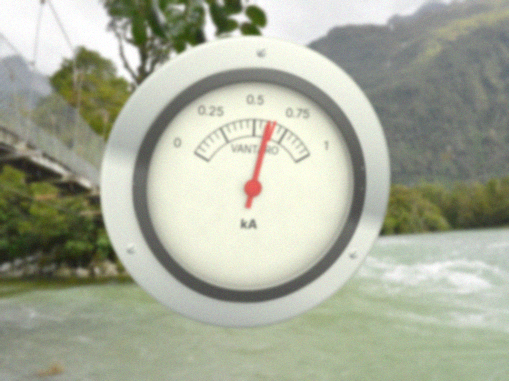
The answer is 0.6 kA
